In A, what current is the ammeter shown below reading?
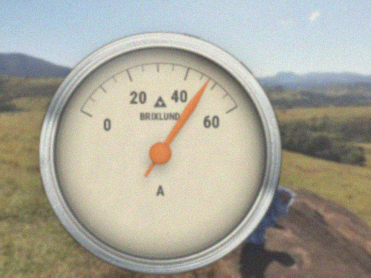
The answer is 47.5 A
